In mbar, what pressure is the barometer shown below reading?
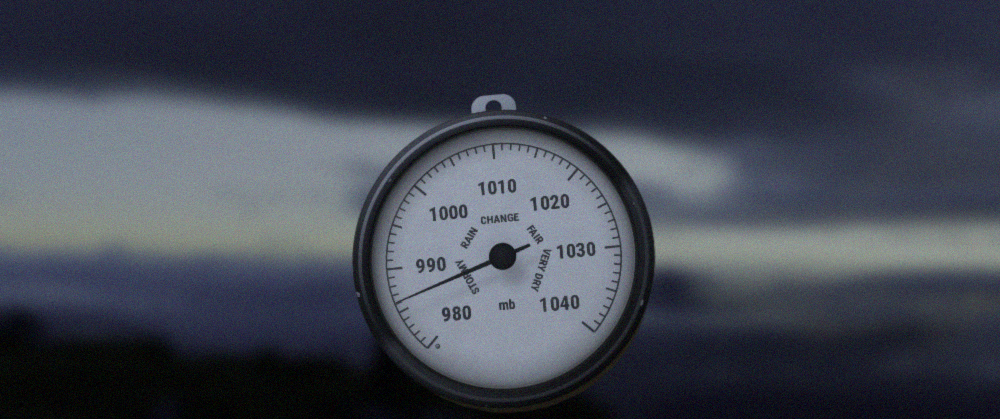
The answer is 986 mbar
